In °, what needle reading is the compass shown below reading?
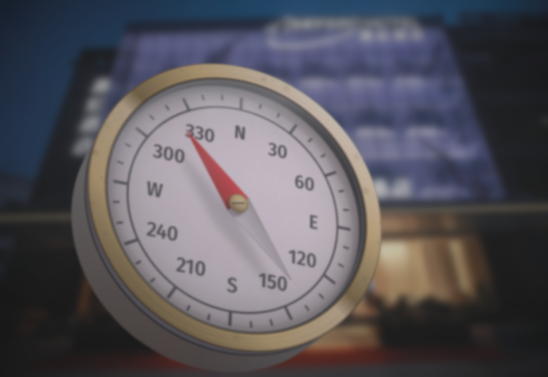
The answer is 320 °
